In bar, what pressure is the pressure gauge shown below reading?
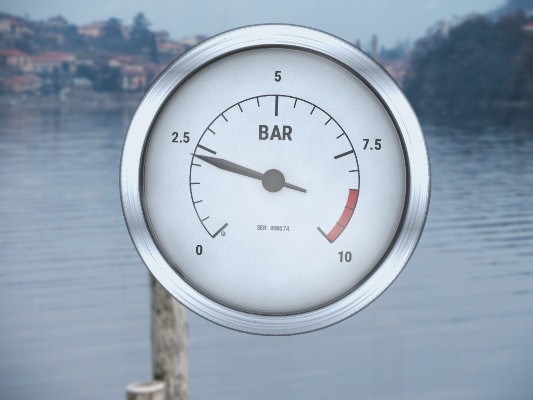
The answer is 2.25 bar
